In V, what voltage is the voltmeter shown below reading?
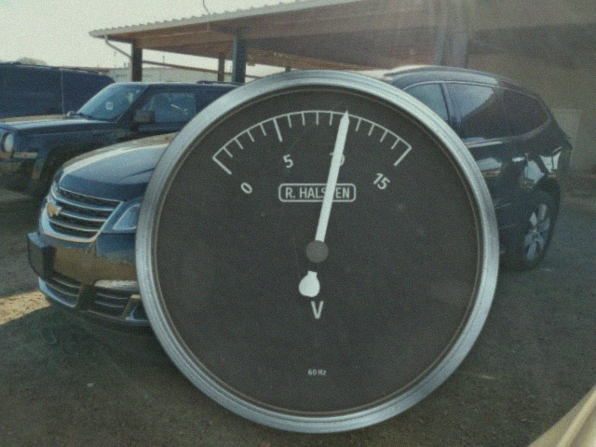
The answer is 10 V
